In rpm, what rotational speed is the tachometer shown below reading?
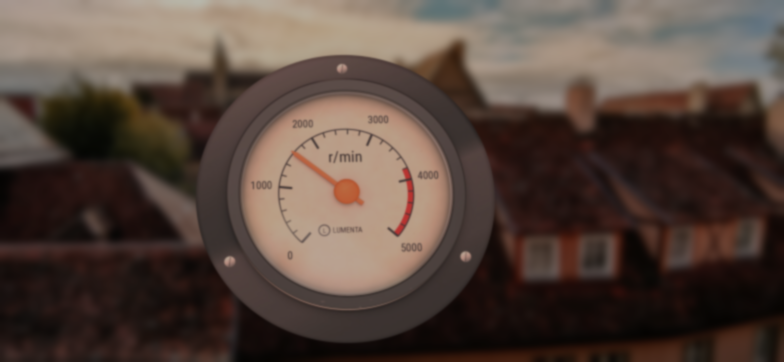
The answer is 1600 rpm
